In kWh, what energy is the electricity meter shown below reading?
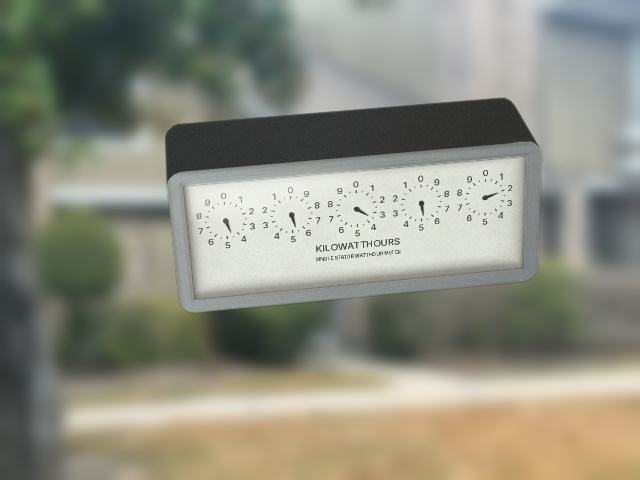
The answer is 45352 kWh
